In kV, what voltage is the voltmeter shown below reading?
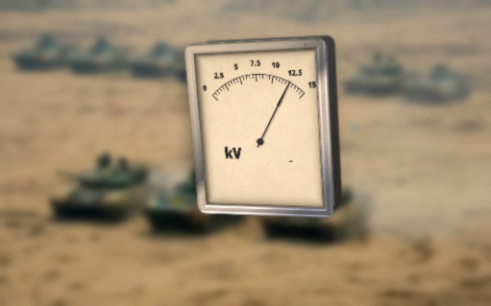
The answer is 12.5 kV
